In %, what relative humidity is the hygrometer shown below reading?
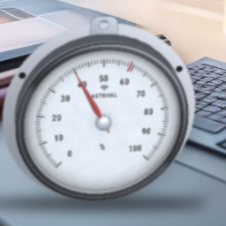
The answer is 40 %
